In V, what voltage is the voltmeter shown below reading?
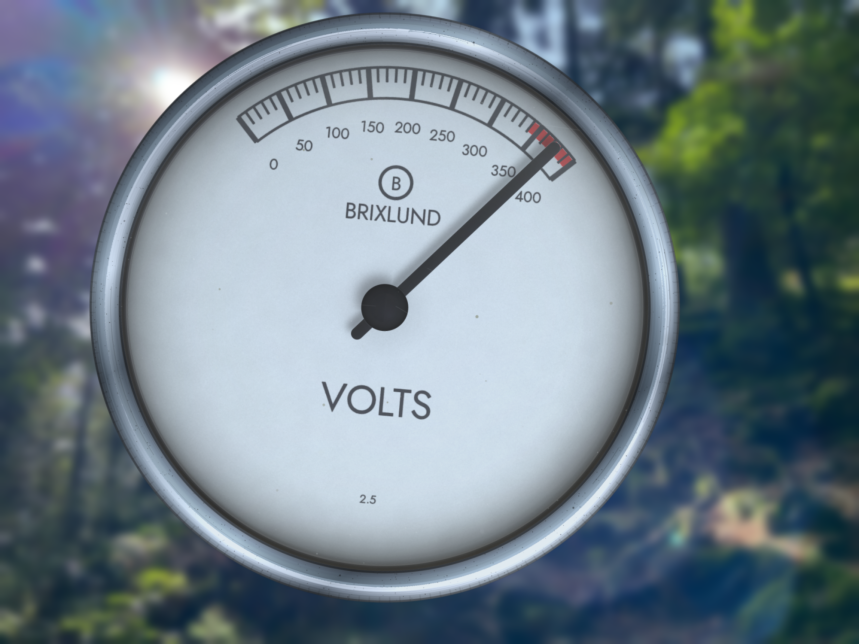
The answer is 375 V
